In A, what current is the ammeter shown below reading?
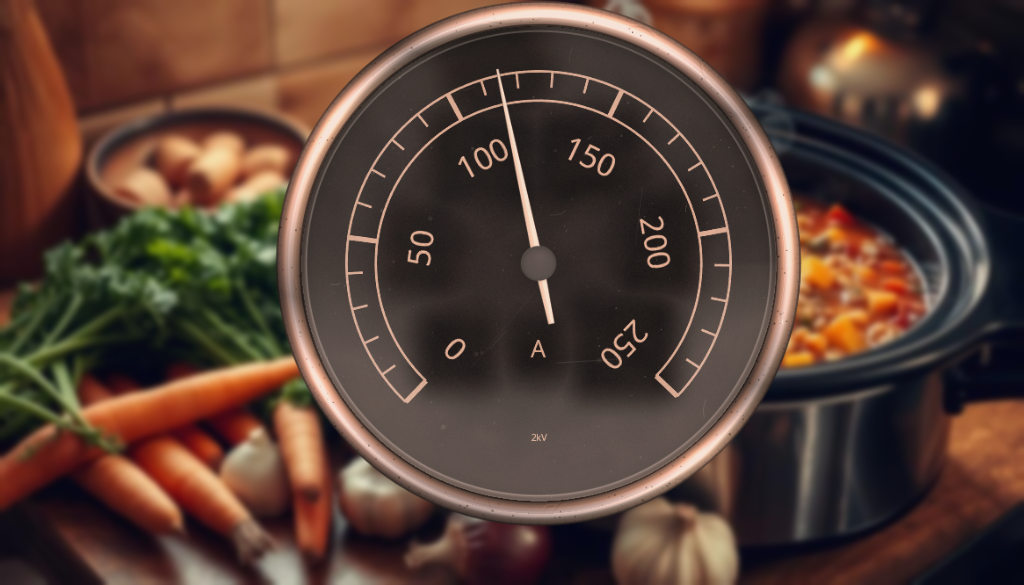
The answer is 115 A
